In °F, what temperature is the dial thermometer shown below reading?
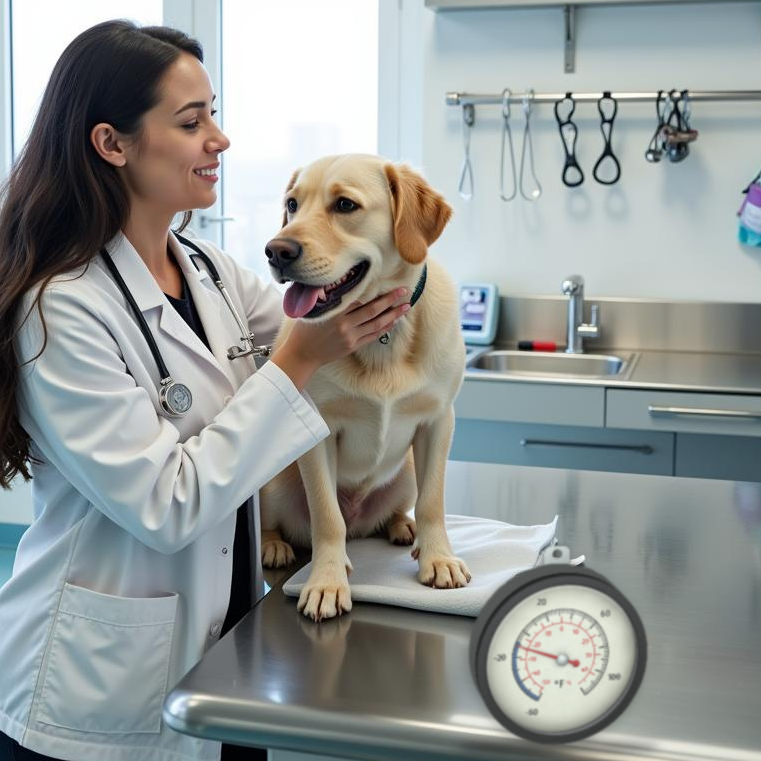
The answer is -10 °F
